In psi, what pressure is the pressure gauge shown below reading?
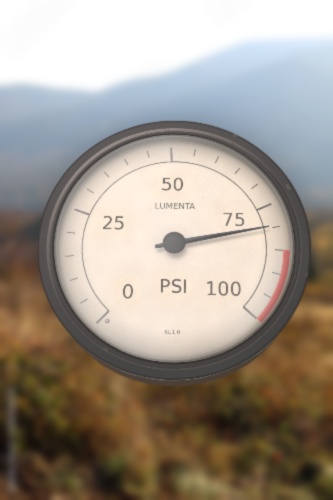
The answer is 80 psi
